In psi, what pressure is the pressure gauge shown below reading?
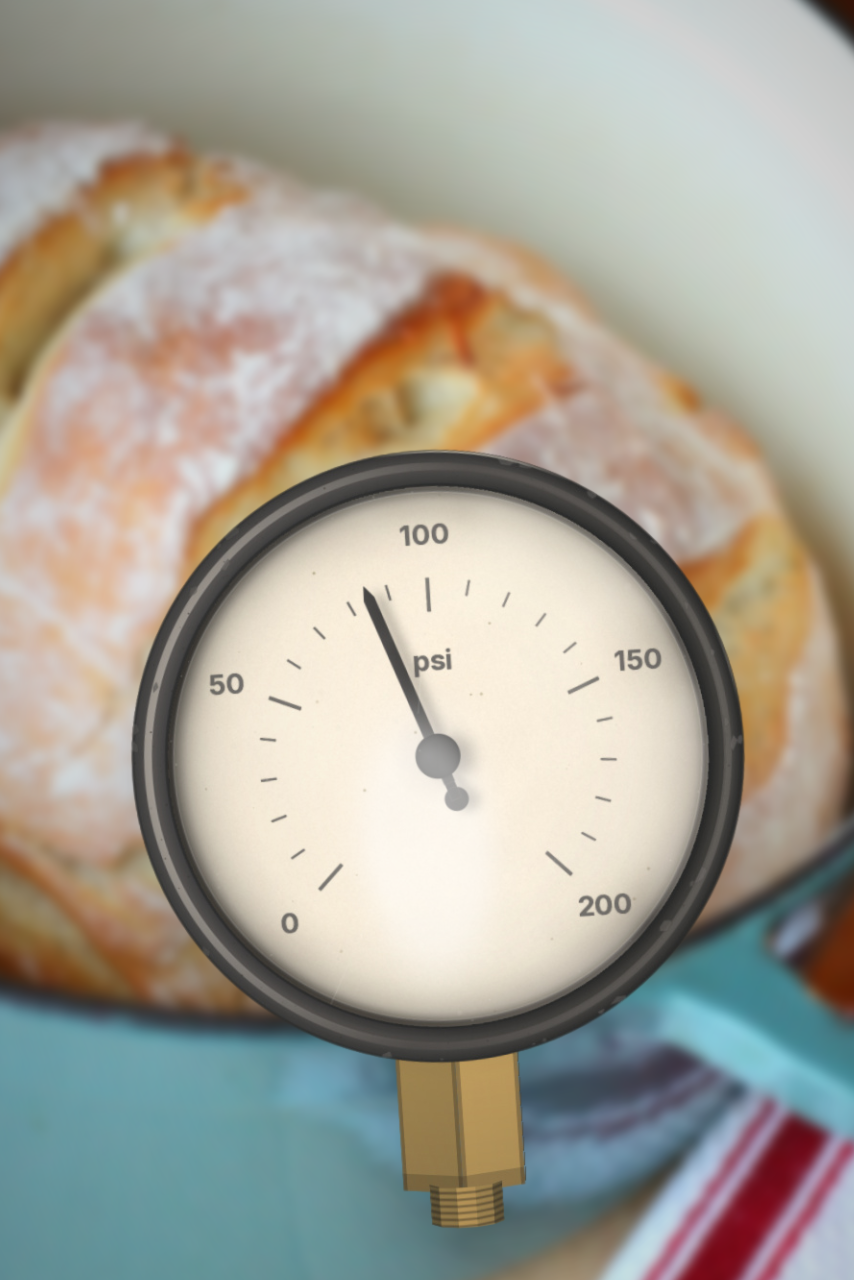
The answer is 85 psi
